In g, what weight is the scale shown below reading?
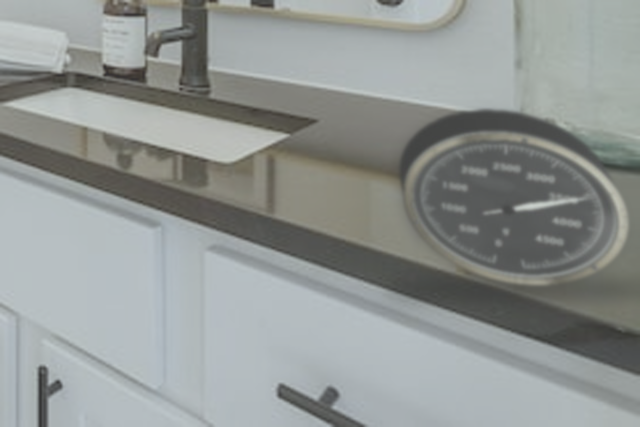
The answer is 3500 g
